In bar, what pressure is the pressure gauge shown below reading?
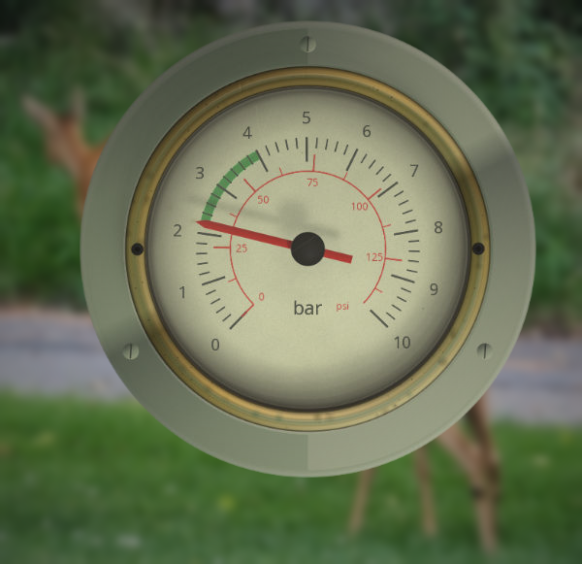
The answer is 2.2 bar
